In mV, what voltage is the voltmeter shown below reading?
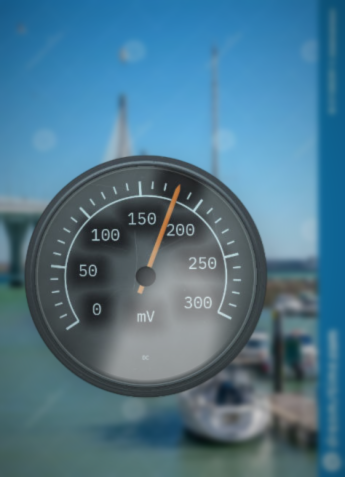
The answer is 180 mV
